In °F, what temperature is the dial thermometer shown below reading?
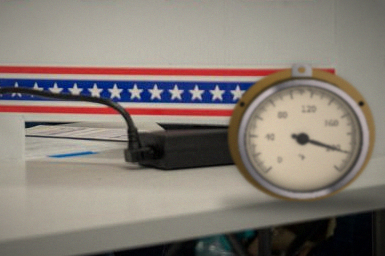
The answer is 200 °F
